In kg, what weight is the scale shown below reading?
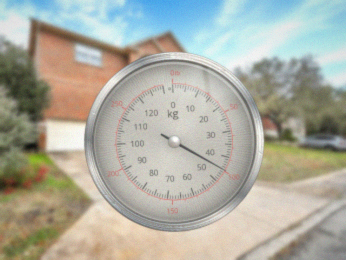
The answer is 45 kg
